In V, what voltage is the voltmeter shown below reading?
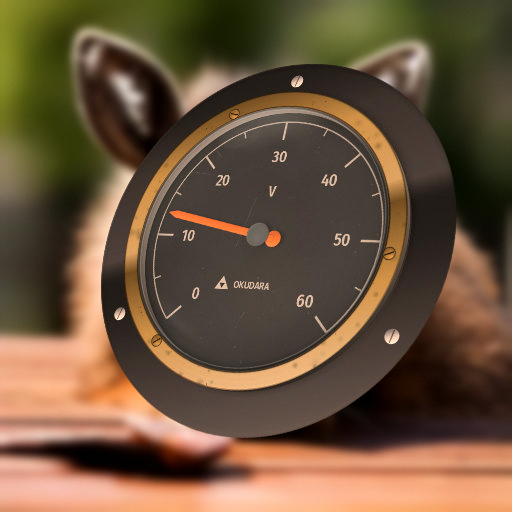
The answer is 12.5 V
